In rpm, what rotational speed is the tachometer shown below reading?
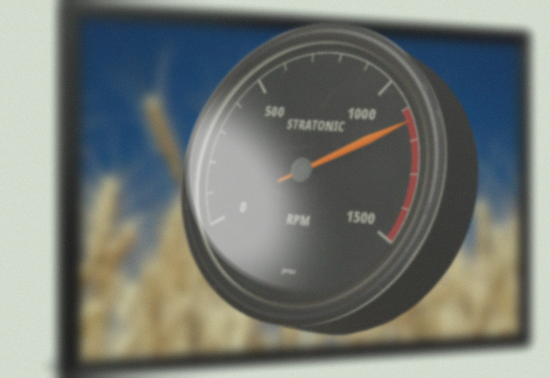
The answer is 1150 rpm
